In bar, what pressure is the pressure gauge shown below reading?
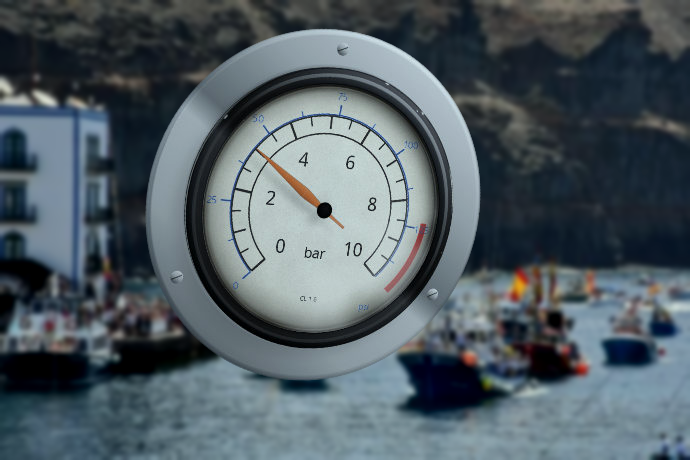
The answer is 3 bar
